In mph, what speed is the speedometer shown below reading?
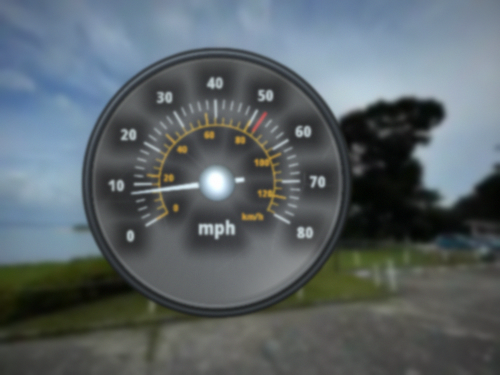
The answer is 8 mph
